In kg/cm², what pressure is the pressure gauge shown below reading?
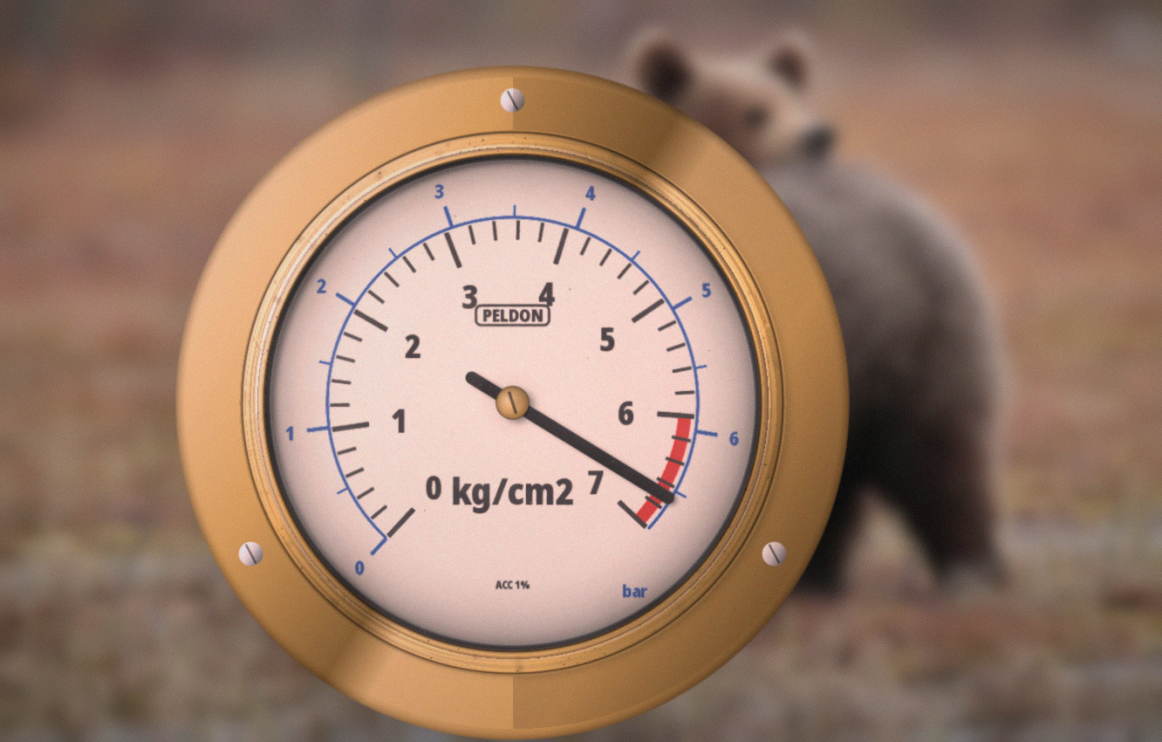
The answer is 6.7 kg/cm²
